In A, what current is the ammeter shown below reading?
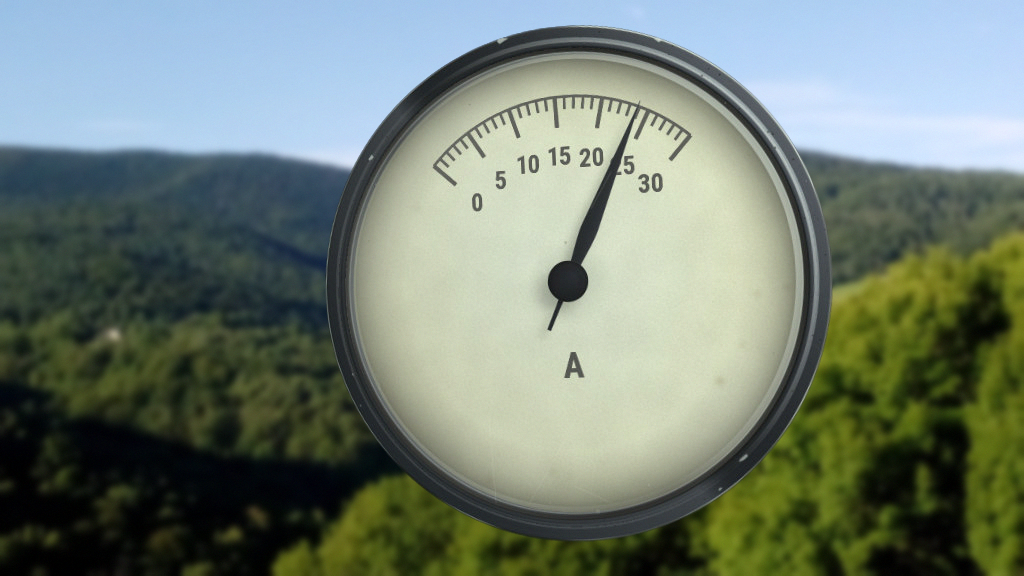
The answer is 24 A
